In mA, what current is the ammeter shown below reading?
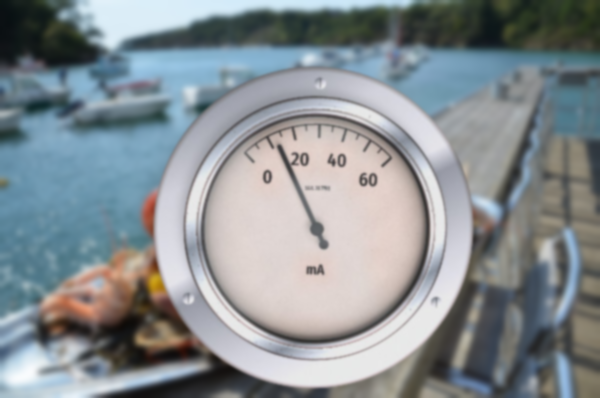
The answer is 12.5 mA
